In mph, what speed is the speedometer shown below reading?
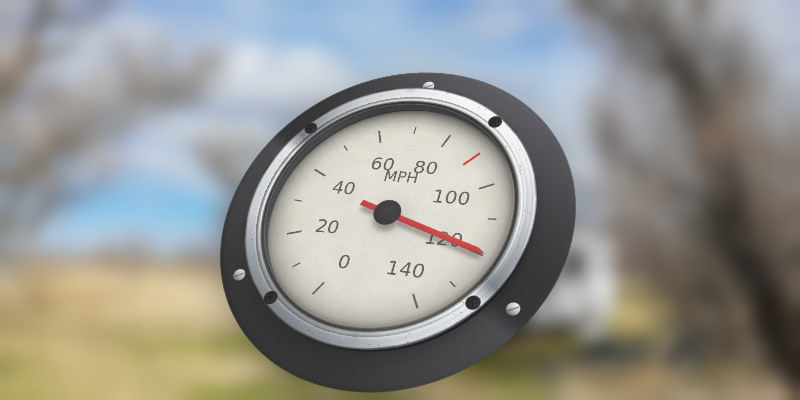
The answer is 120 mph
